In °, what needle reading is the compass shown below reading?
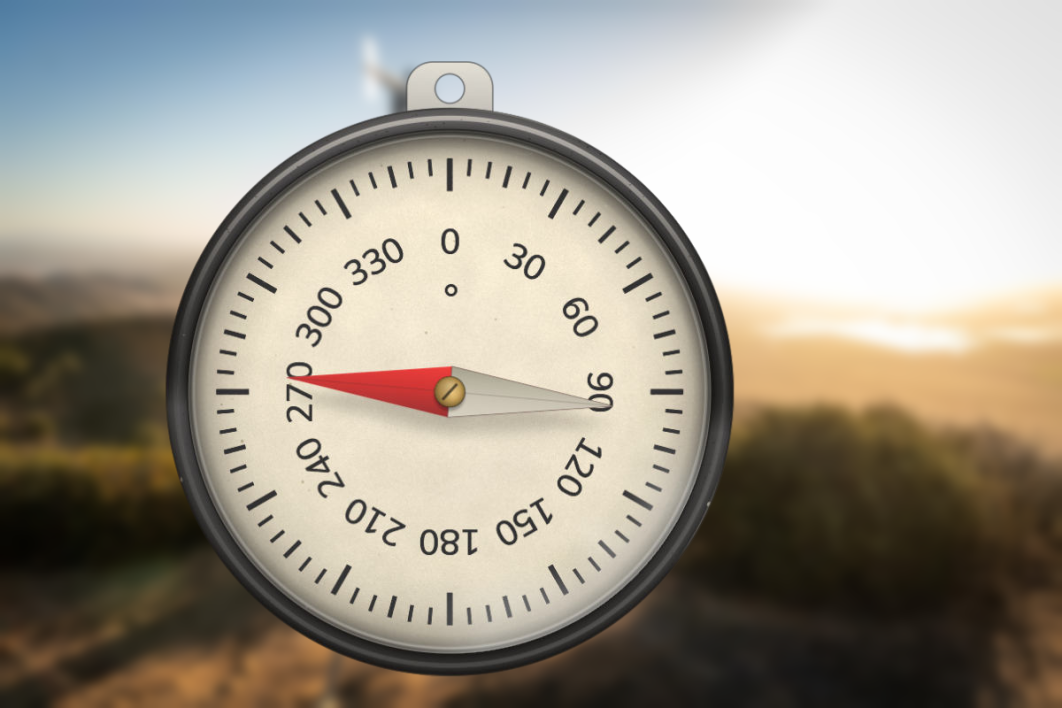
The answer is 275 °
